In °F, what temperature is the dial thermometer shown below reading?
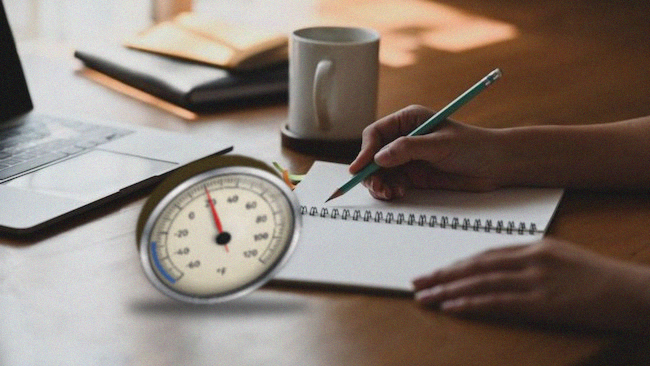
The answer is 20 °F
